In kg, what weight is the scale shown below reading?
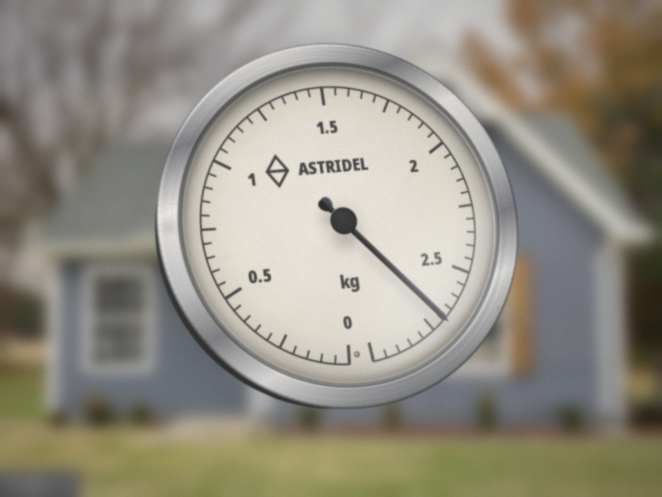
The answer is 2.7 kg
